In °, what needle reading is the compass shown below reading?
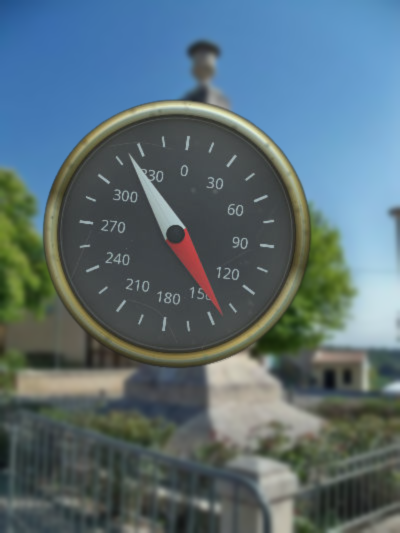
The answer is 142.5 °
